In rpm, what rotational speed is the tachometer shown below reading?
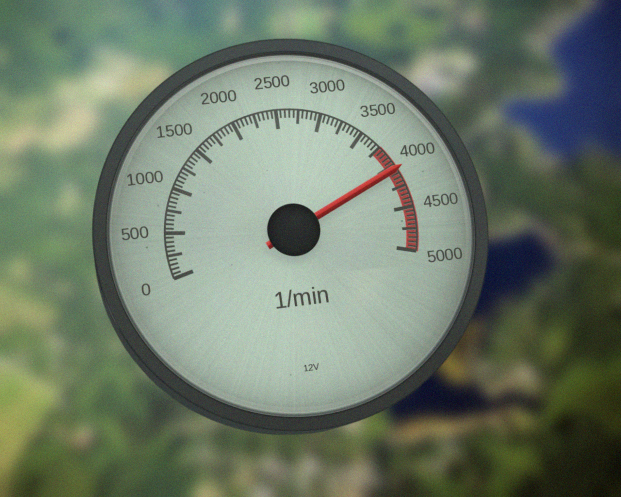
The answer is 4050 rpm
